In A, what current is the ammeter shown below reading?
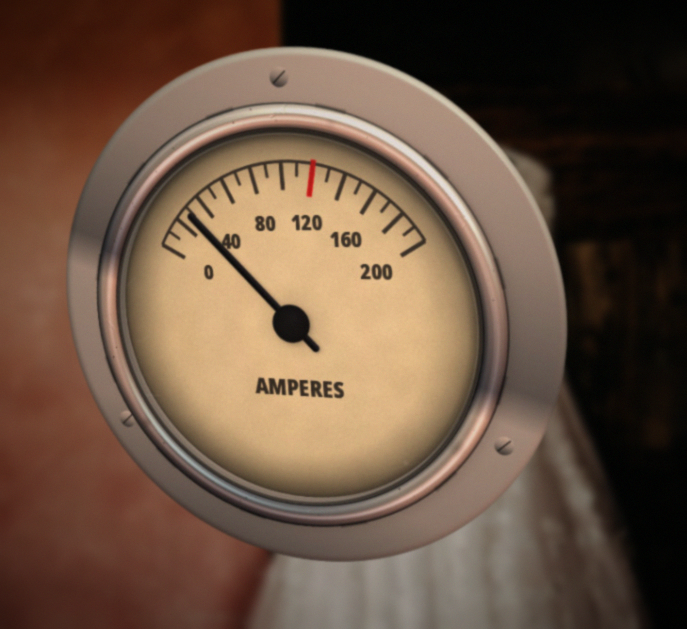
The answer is 30 A
